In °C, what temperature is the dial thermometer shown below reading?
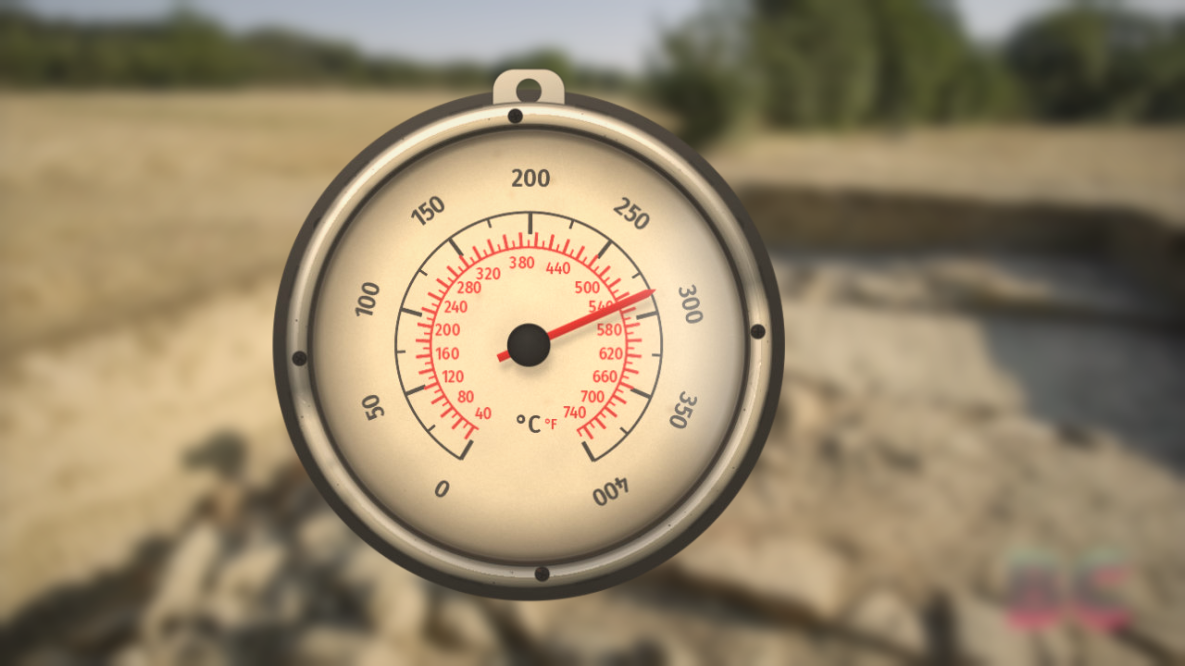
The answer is 287.5 °C
